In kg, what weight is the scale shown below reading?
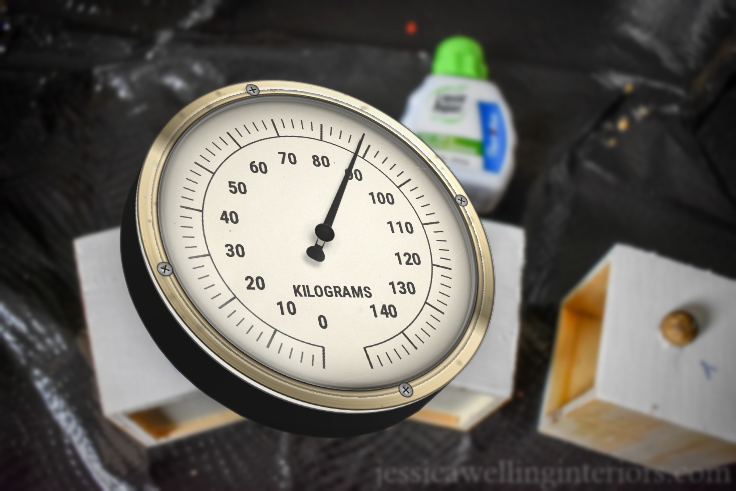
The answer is 88 kg
